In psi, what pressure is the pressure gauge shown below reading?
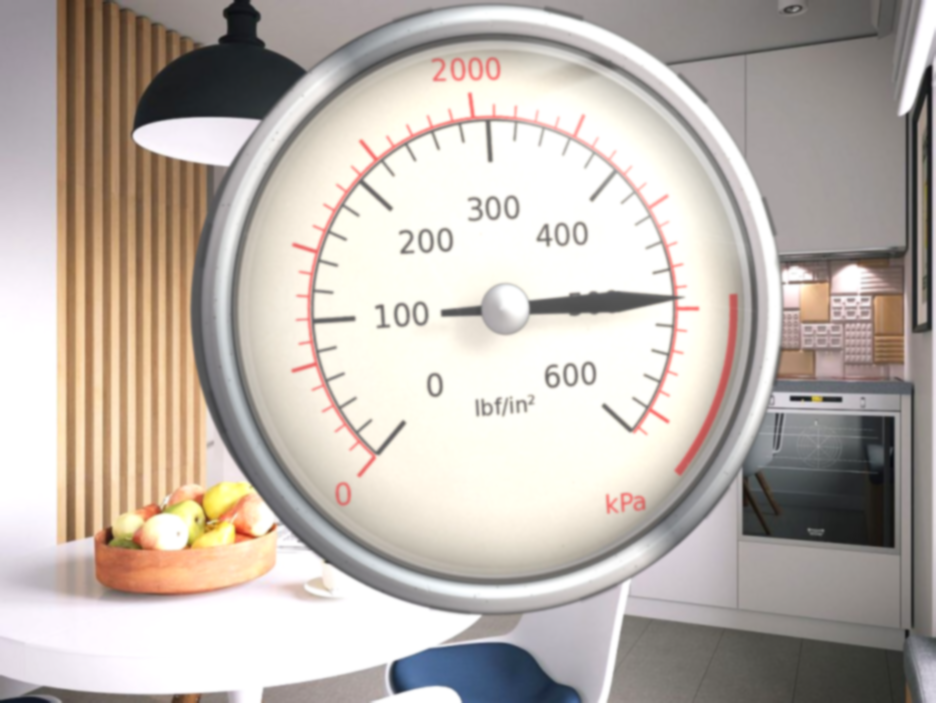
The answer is 500 psi
